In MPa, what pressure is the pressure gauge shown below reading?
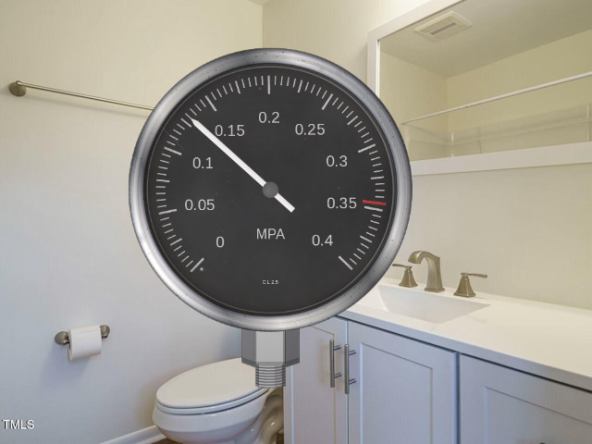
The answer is 0.13 MPa
